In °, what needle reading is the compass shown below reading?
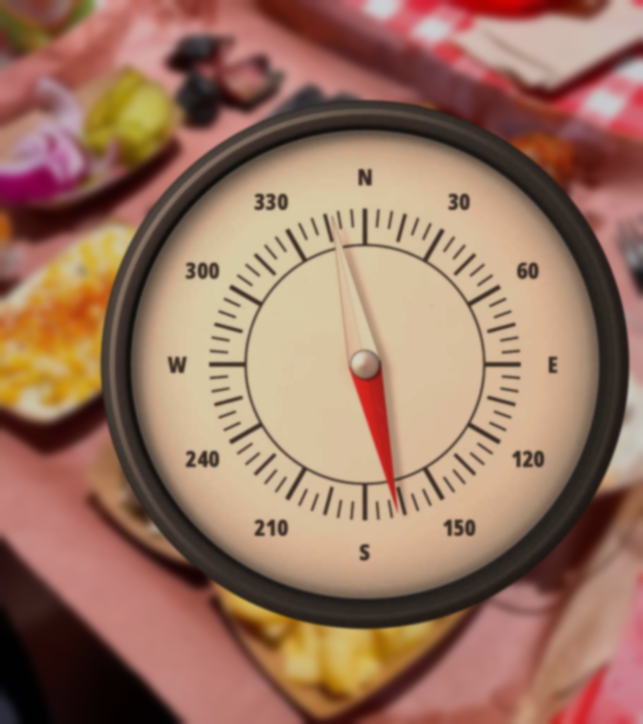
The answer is 167.5 °
